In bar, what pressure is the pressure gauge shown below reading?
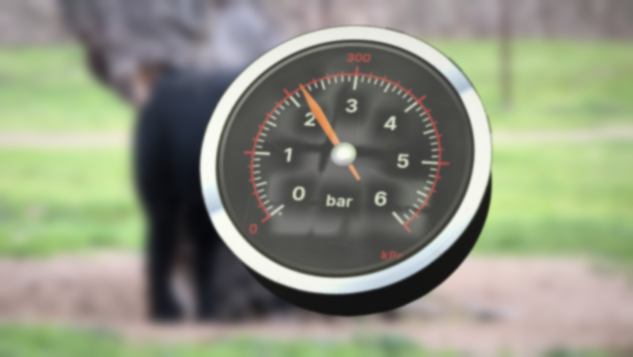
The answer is 2.2 bar
